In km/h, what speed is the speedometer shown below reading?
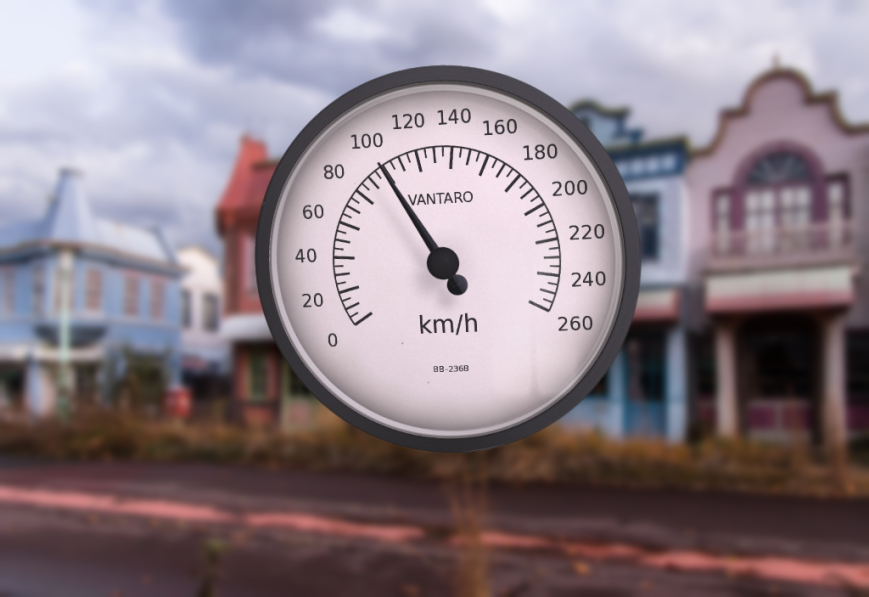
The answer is 100 km/h
